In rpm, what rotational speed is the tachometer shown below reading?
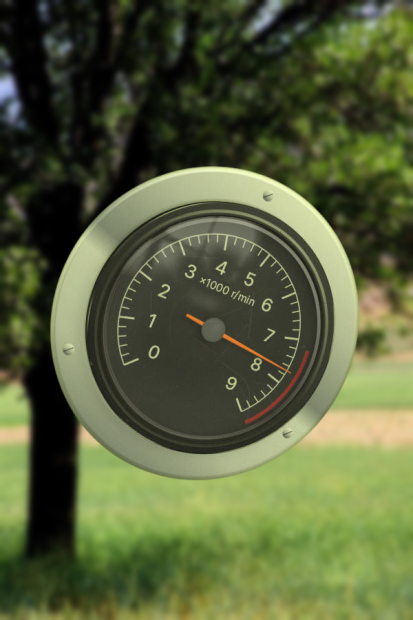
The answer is 7700 rpm
